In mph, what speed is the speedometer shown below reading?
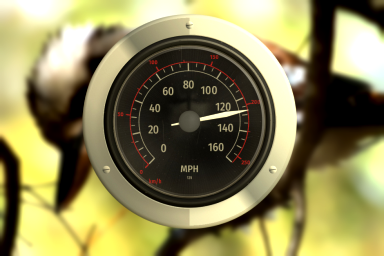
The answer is 127.5 mph
